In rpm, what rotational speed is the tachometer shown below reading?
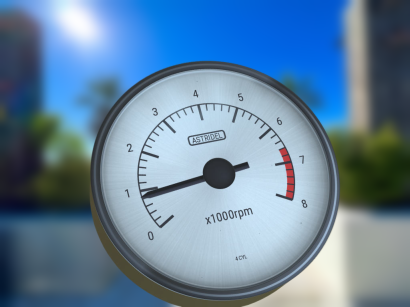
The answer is 800 rpm
